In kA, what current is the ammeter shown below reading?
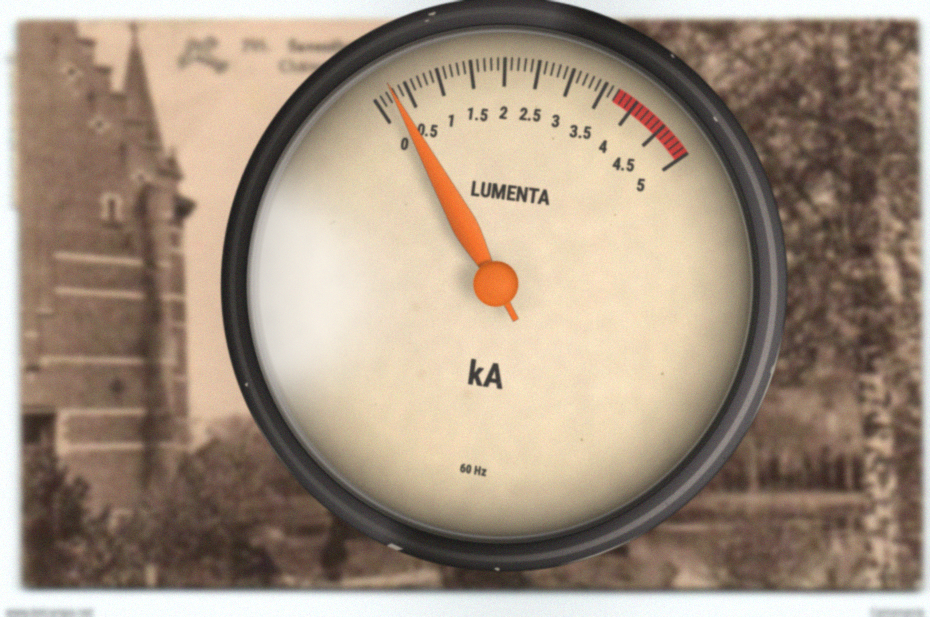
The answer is 0.3 kA
